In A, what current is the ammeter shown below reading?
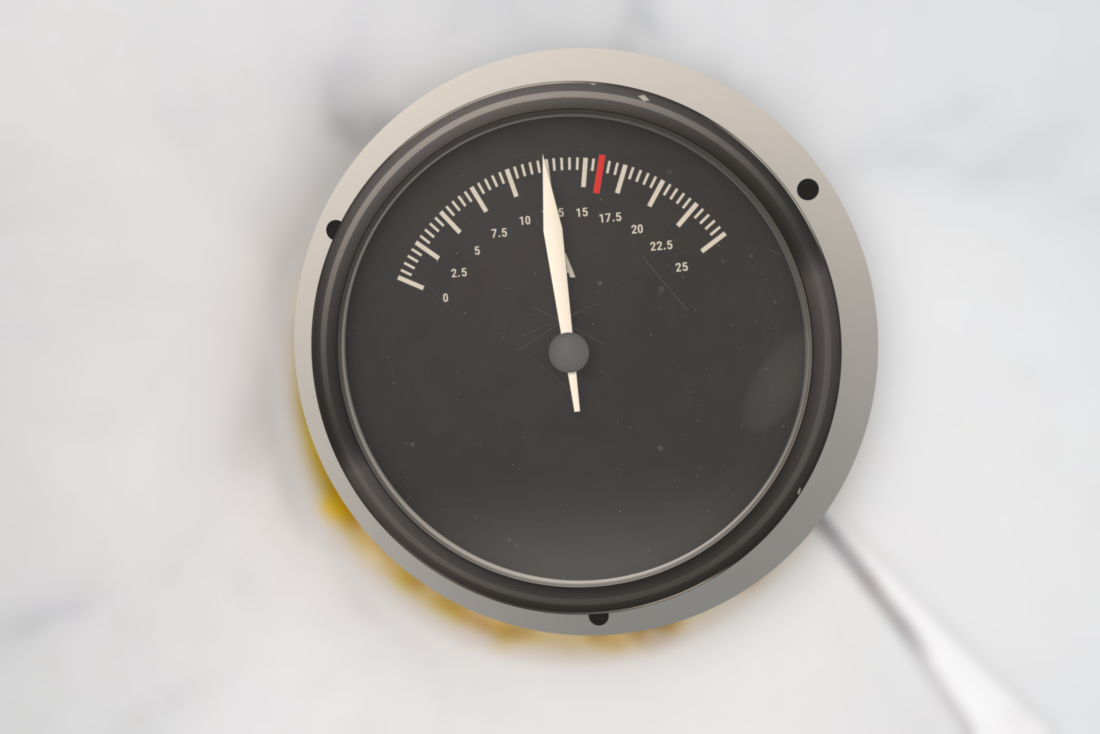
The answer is 12.5 A
